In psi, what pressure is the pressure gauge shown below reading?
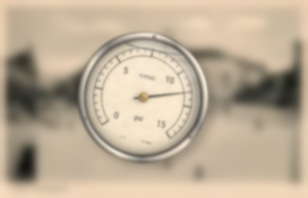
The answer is 11.5 psi
